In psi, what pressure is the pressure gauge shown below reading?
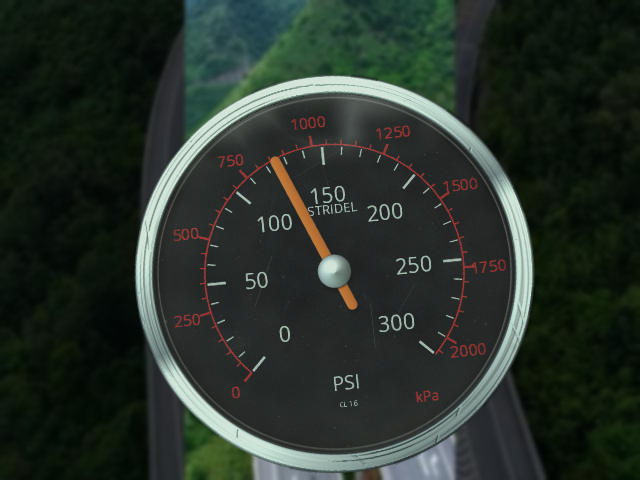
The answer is 125 psi
